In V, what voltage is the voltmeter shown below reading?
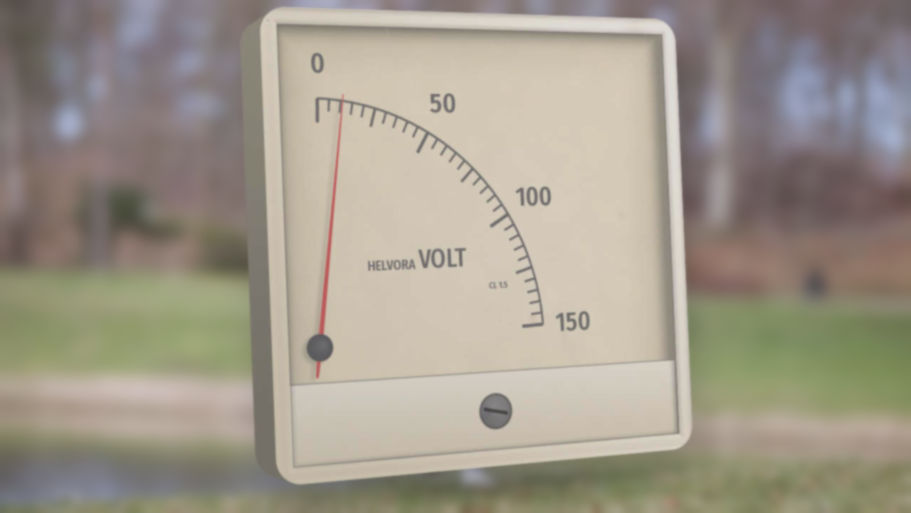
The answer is 10 V
